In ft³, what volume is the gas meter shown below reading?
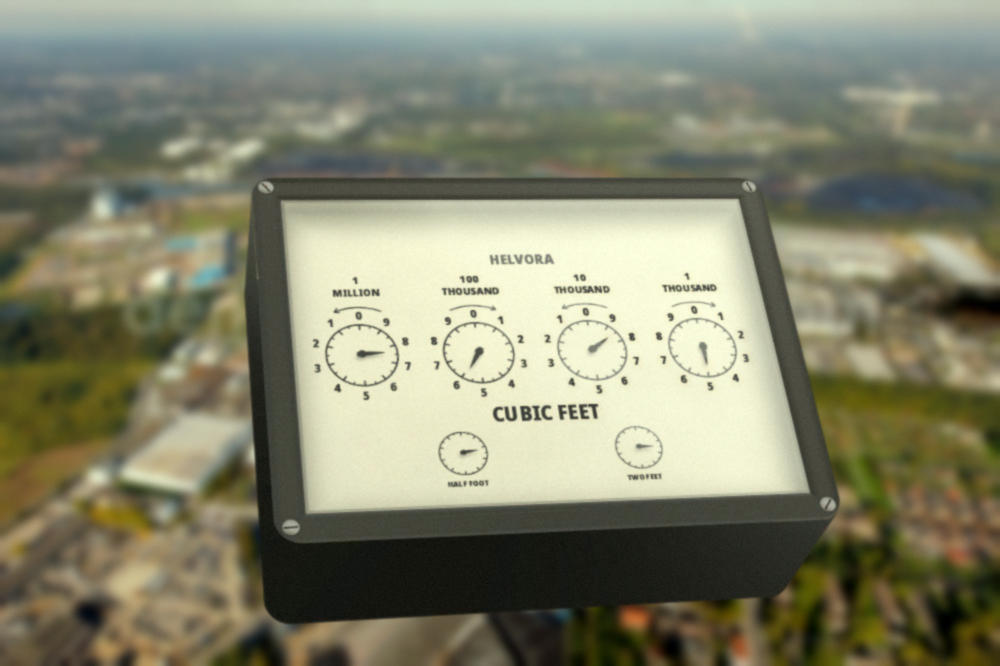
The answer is 758500 ft³
